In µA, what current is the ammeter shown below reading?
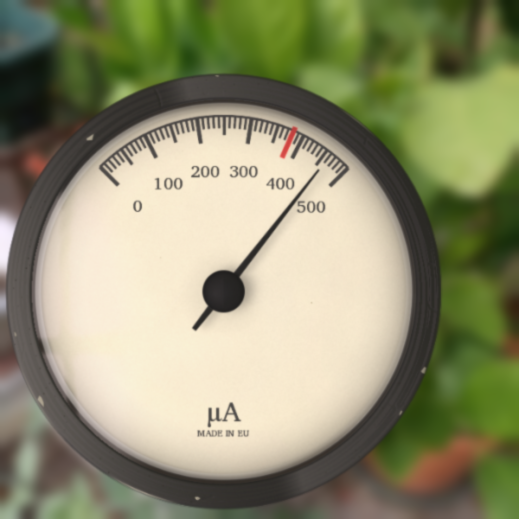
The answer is 460 µA
